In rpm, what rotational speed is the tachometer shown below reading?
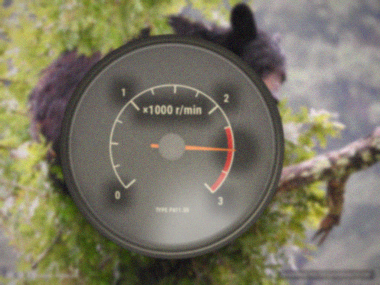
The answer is 2500 rpm
